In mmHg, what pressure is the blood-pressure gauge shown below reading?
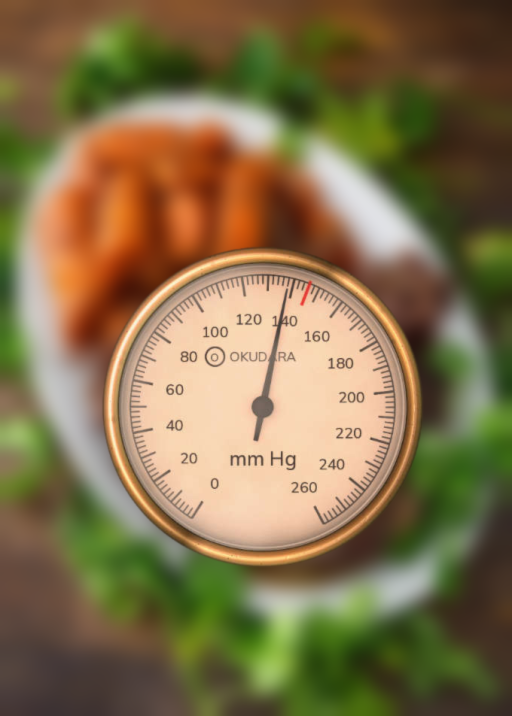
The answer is 138 mmHg
